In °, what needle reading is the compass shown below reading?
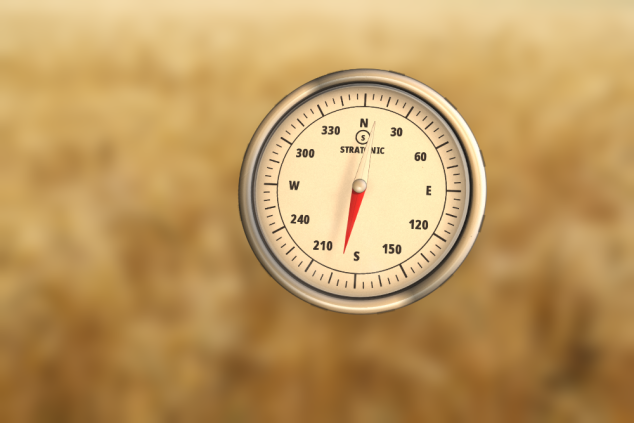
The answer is 190 °
